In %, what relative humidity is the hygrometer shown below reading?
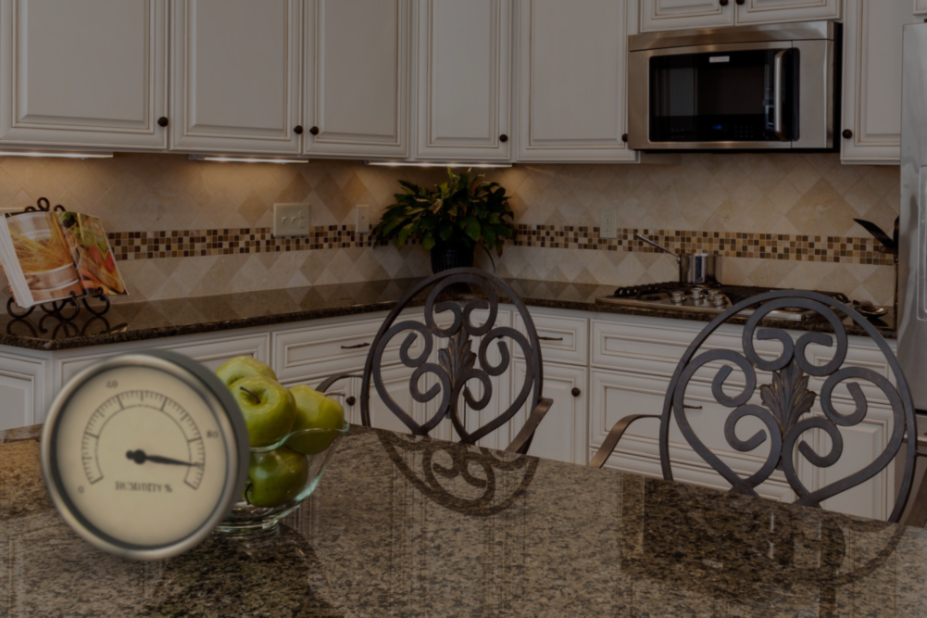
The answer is 90 %
